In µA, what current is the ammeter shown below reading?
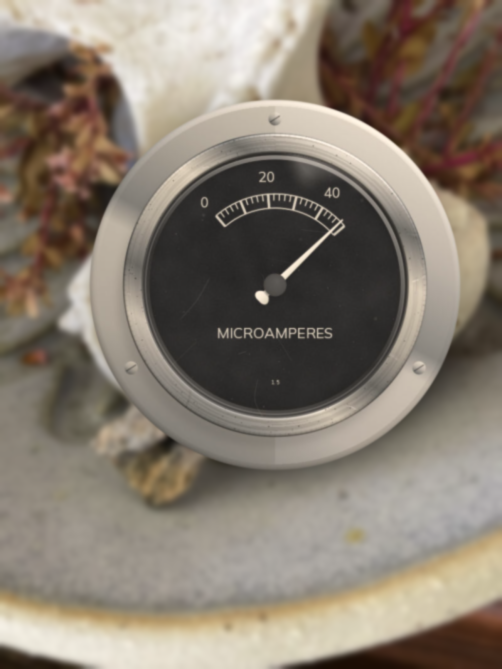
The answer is 48 µA
